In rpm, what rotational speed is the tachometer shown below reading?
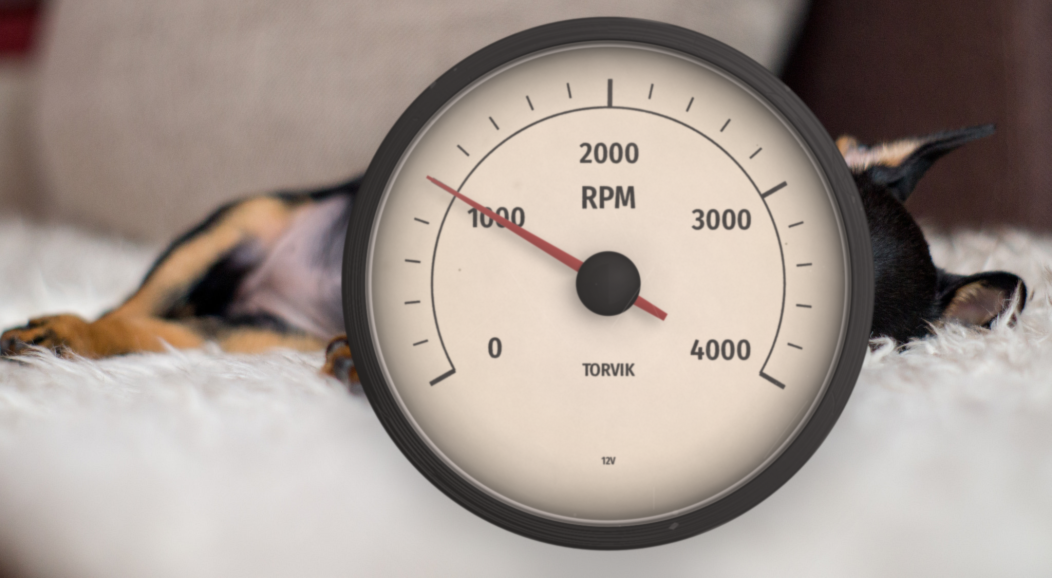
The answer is 1000 rpm
